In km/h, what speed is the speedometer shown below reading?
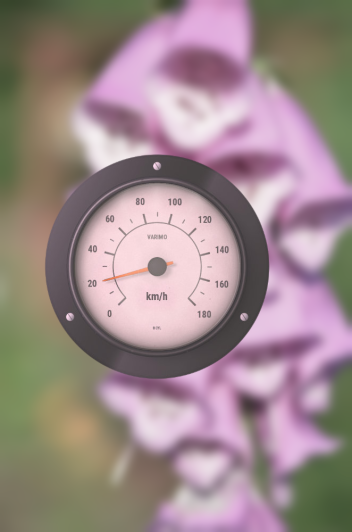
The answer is 20 km/h
